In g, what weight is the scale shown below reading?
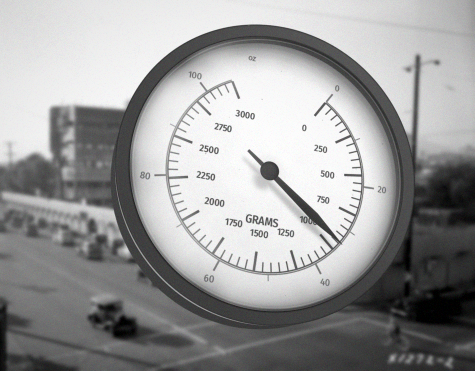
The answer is 950 g
